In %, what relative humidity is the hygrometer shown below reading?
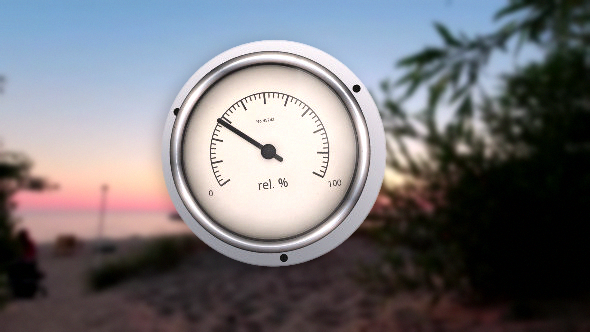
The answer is 28 %
